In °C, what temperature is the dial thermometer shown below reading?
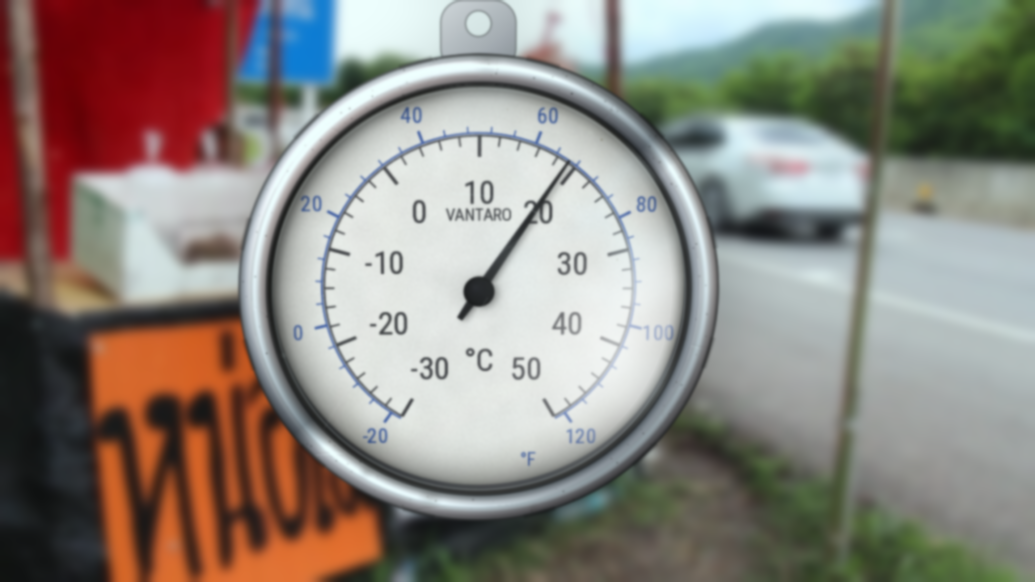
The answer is 19 °C
